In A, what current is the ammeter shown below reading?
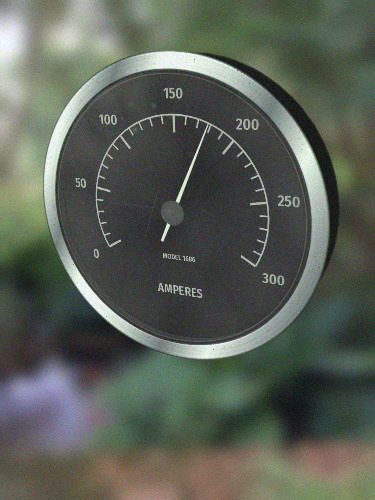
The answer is 180 A
